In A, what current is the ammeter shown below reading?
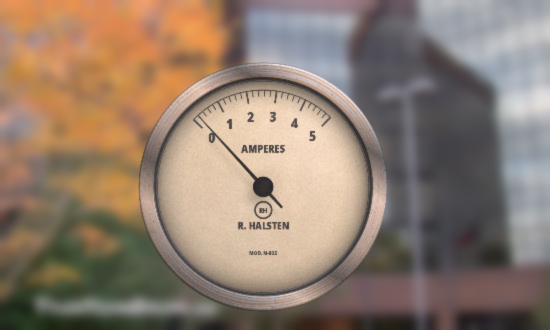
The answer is 0.2 A
